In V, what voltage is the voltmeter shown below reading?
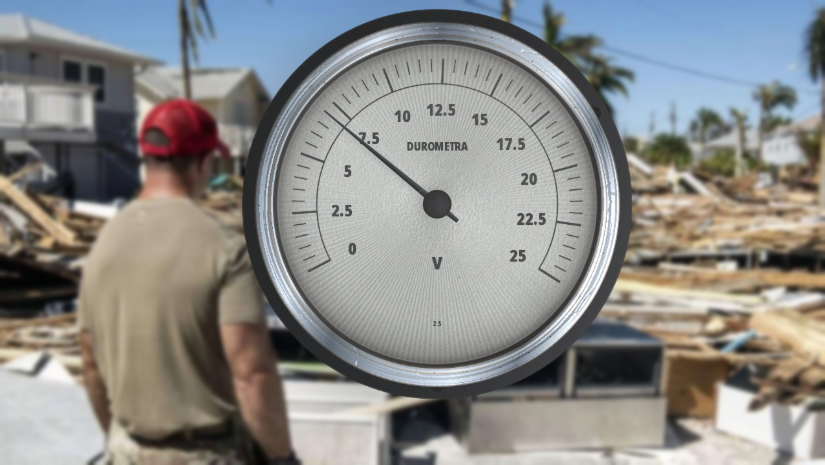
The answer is 7 V
